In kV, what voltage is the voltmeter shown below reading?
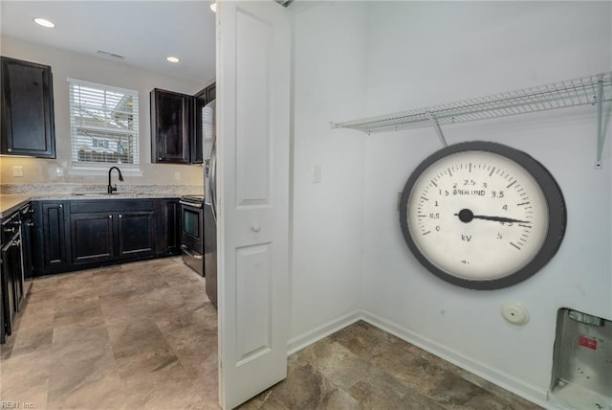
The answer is 4.4 kV
